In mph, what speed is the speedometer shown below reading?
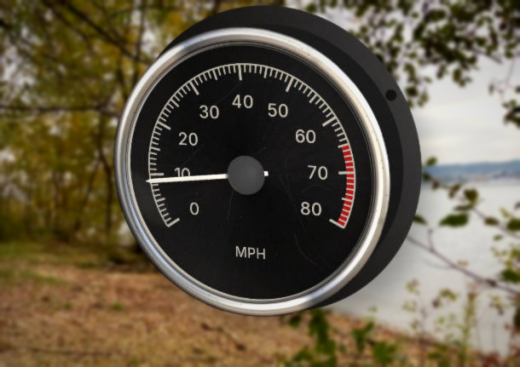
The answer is 9 mph
